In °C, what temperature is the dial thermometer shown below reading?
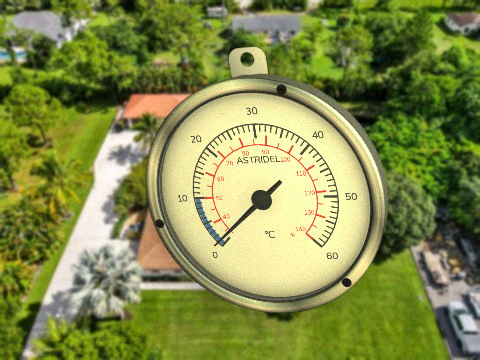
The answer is 1 °C
